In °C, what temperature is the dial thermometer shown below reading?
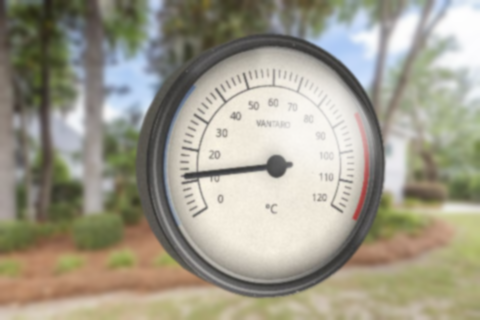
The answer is 12 °C
